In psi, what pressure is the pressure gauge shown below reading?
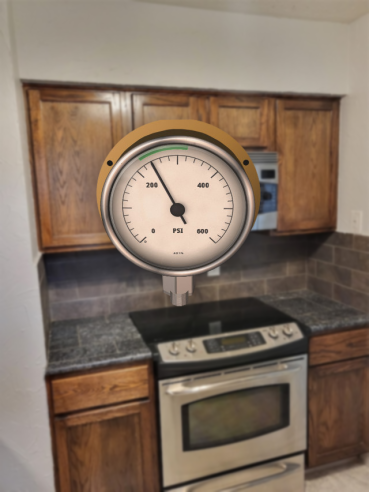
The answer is 240 psi
